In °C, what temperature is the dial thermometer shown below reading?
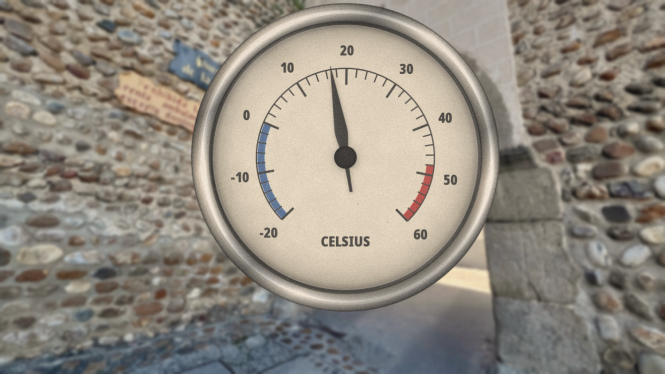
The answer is 17 °C
